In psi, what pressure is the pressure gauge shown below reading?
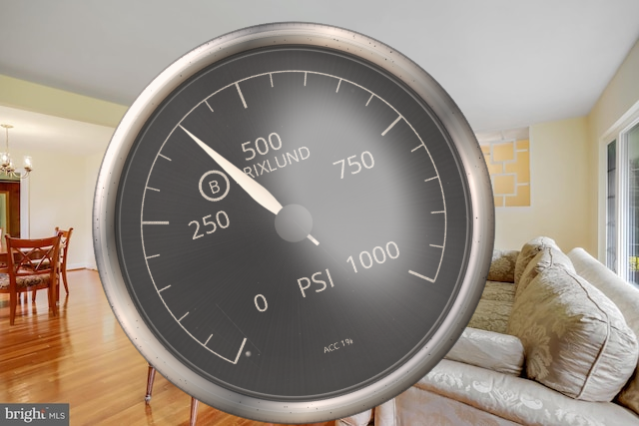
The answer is 400 psi
